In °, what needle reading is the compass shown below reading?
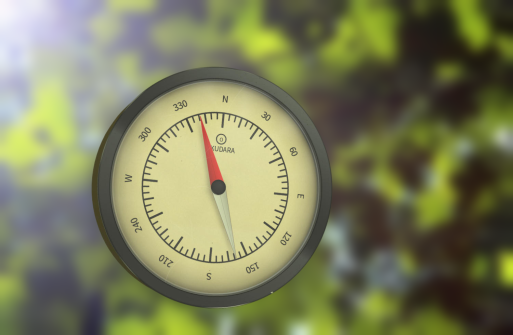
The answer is 340 °
